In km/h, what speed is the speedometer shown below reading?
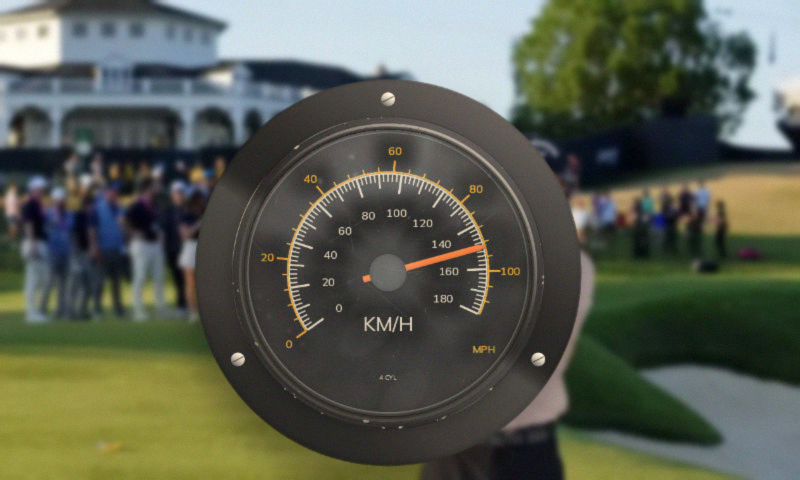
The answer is 150 km/h
